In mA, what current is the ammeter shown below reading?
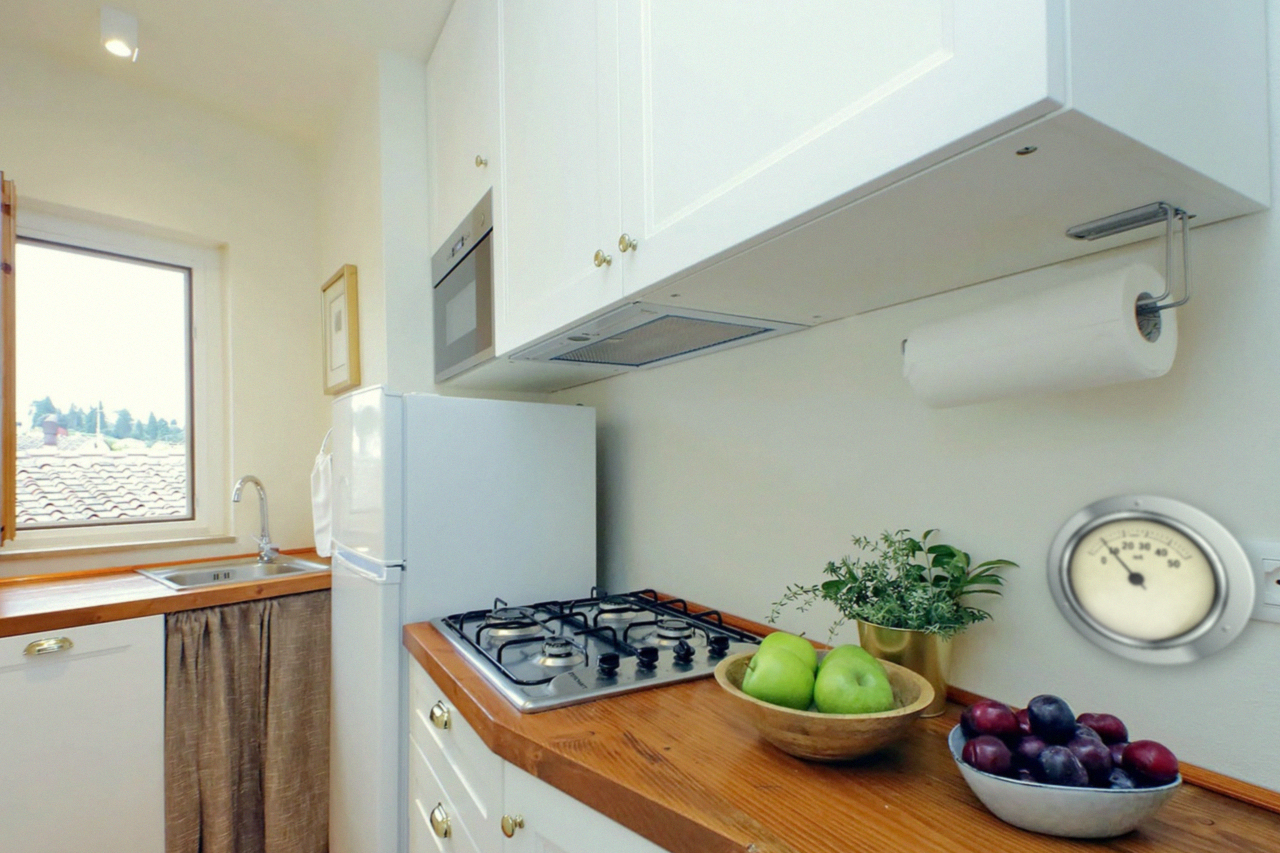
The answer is 10 mA
